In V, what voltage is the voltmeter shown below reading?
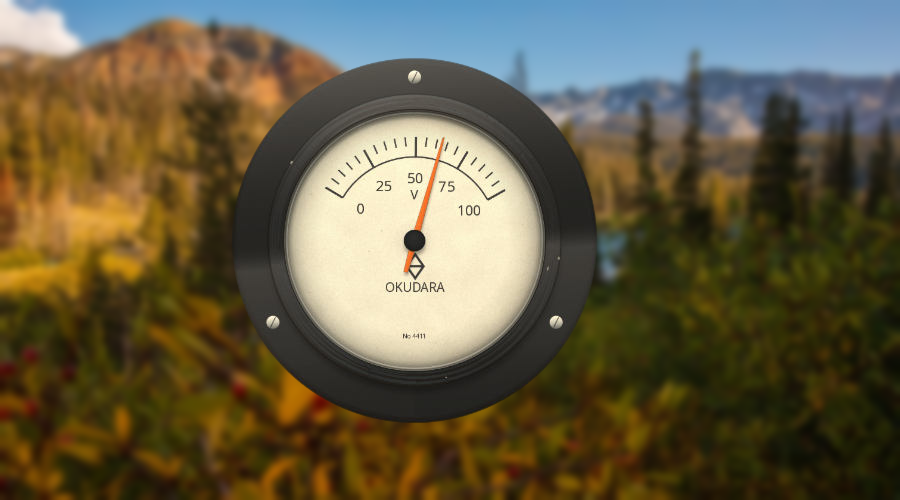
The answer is 62.5 V
